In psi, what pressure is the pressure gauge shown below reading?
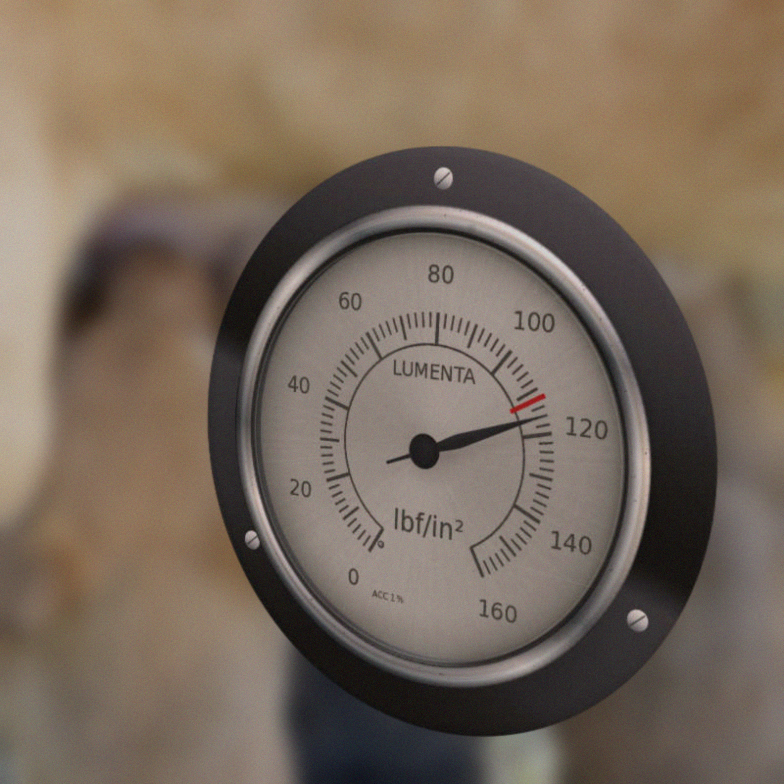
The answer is 116 psi
